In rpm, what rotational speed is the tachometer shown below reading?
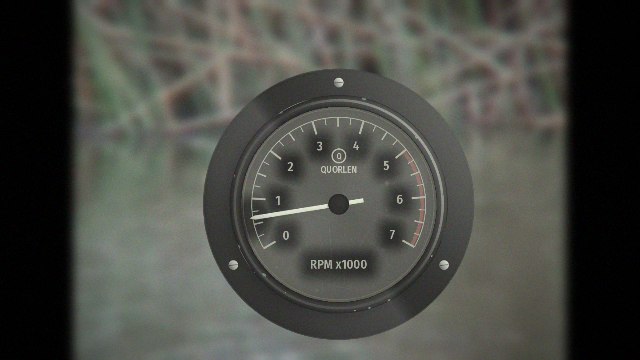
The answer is 625 rpm
